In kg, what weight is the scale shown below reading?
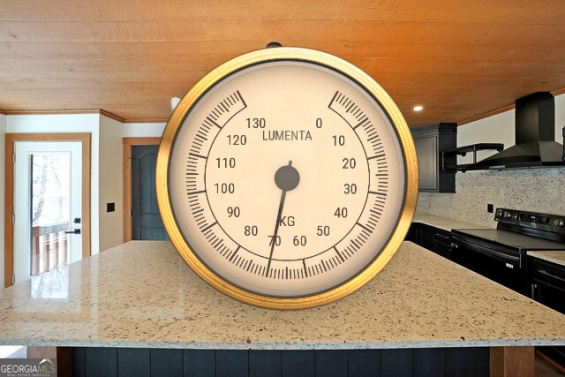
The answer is 70 kg
